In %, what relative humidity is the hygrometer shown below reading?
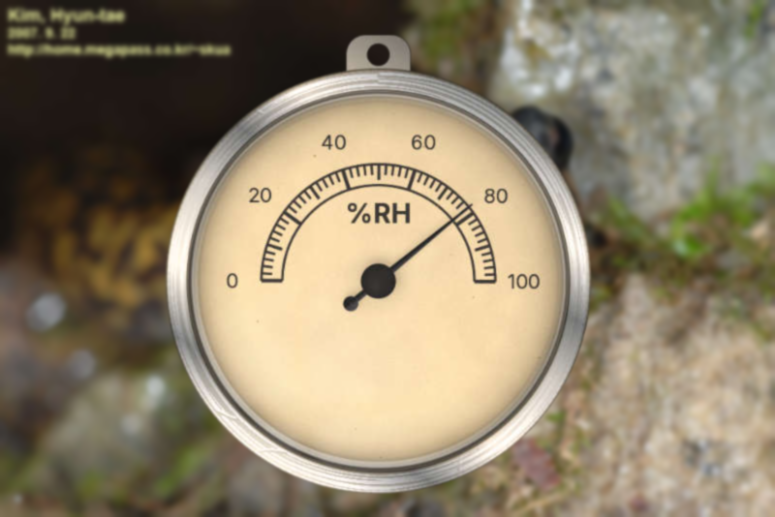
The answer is 78 %
